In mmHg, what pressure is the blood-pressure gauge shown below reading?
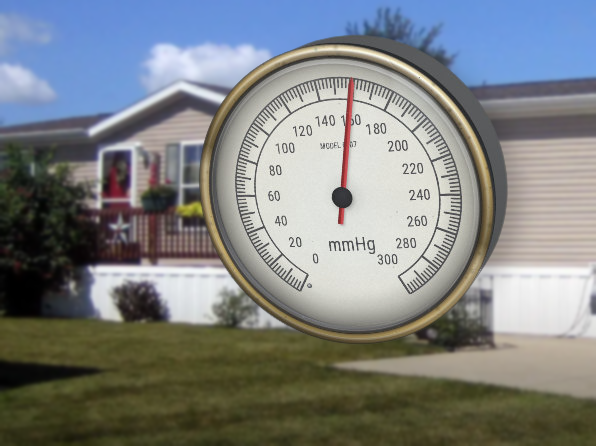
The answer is 160 mmHg
